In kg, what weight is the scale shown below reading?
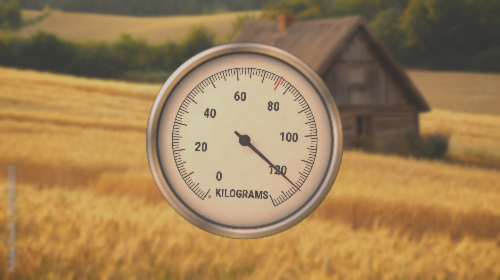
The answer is 120 kg
